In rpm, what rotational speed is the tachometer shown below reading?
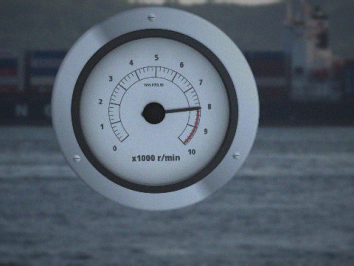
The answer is 8000 rpm
